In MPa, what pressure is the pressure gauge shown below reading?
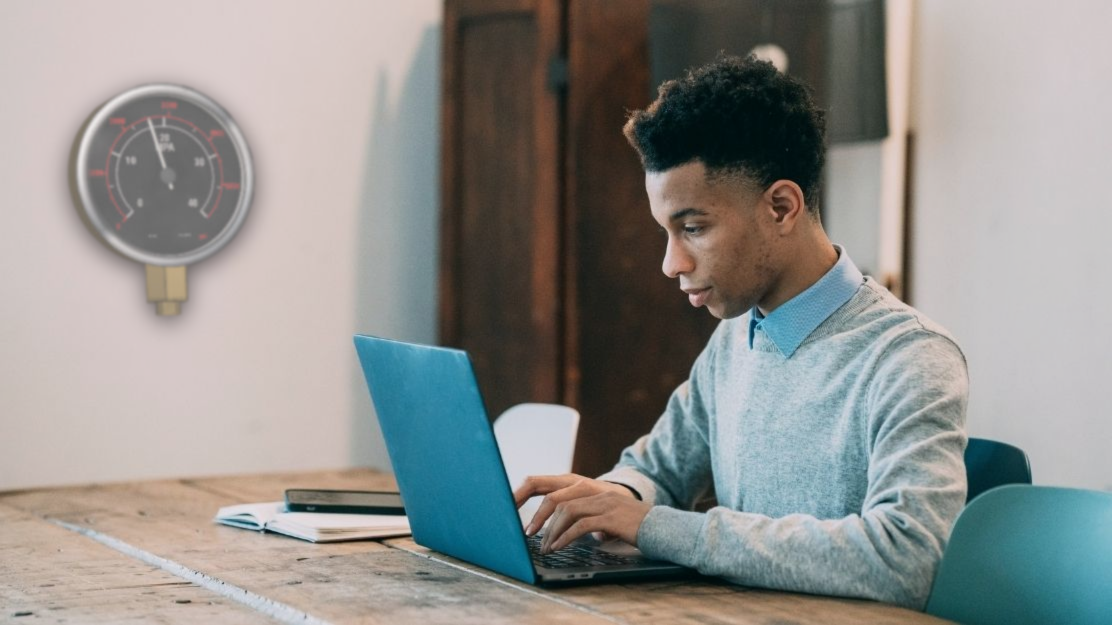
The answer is 17.5 MPa
